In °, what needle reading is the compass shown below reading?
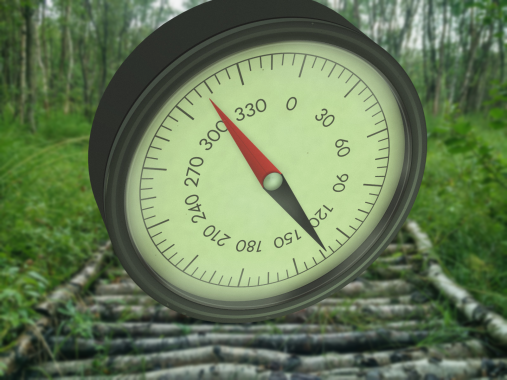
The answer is 312.5 °
